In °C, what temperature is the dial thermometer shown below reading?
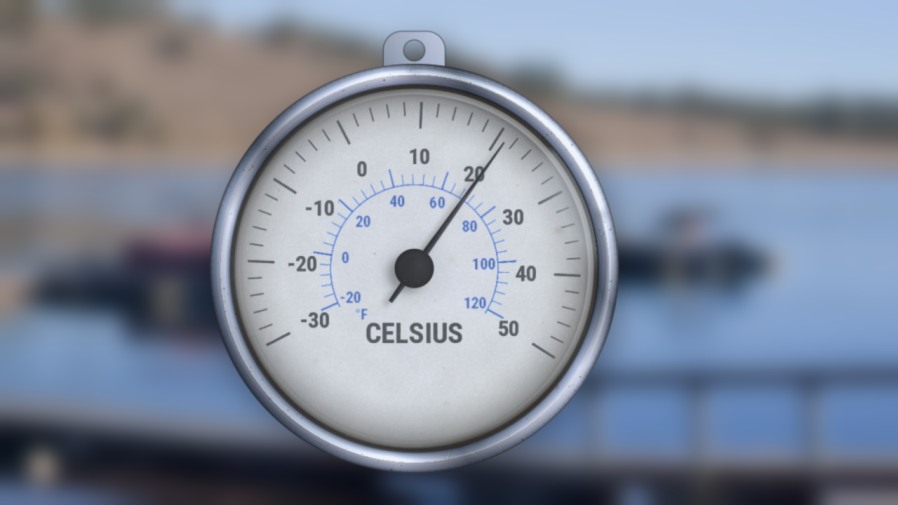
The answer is 21 °C
